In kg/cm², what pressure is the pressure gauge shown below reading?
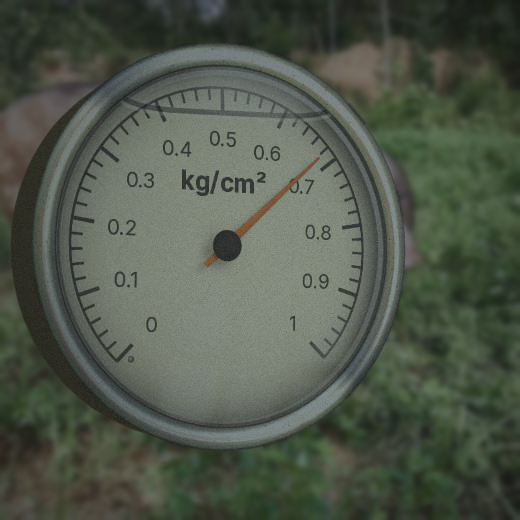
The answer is 0.68 kg/cm²
